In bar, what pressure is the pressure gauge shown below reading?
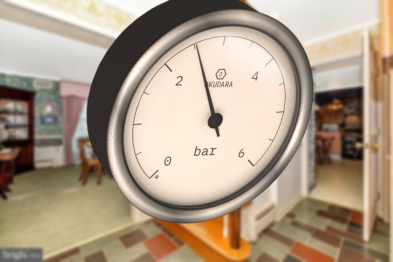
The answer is 2.5 bar
